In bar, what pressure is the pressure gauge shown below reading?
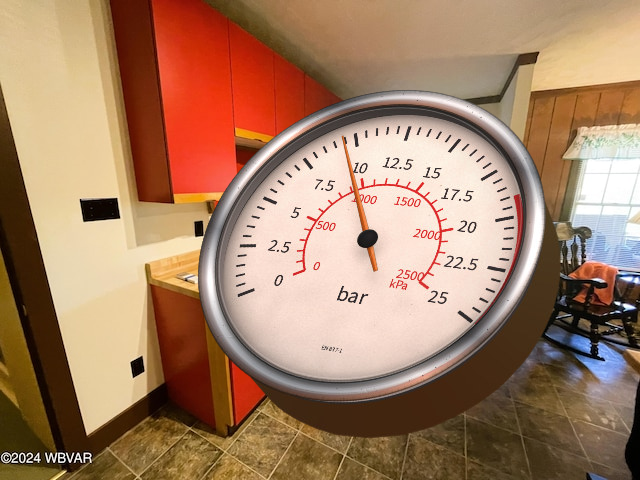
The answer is 9.5 bar
